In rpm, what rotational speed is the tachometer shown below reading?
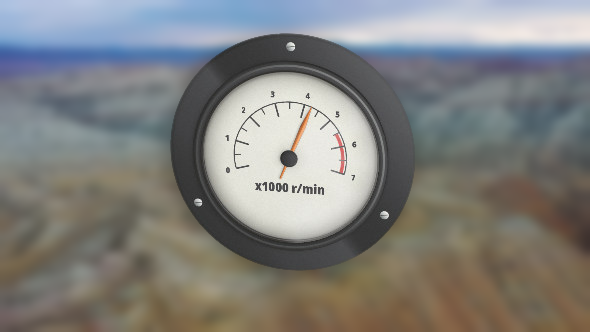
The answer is 4250 rpm
